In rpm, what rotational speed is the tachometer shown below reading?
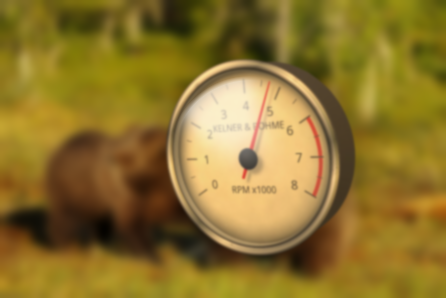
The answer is 4750 rpm
